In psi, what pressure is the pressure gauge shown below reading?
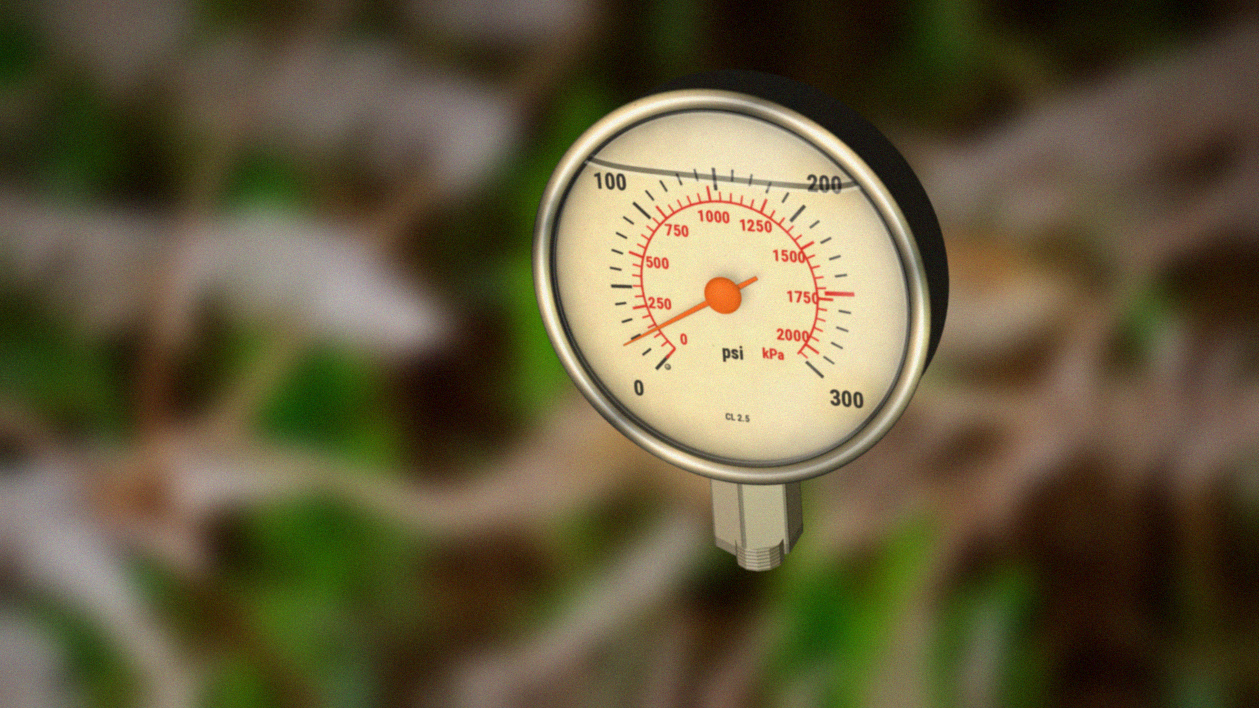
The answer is 20 psi
